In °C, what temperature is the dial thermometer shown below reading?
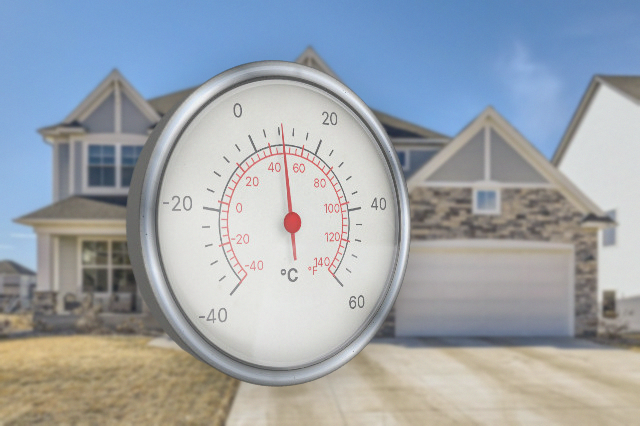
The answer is 8 °C
